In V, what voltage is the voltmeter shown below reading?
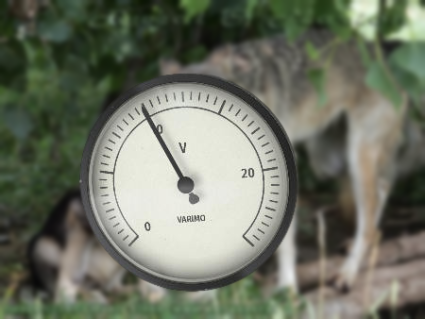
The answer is 10 V
